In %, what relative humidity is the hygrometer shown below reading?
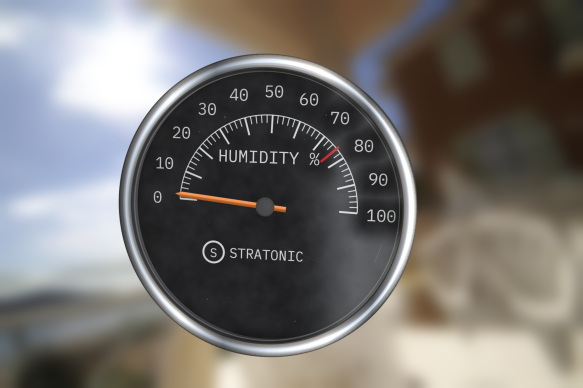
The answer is 2 %
